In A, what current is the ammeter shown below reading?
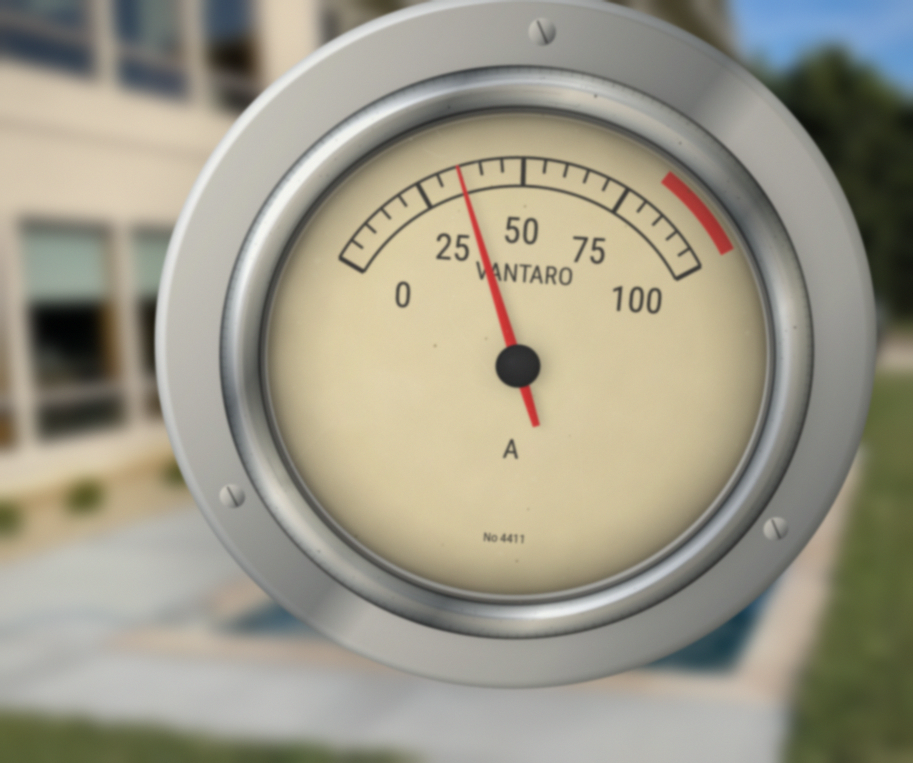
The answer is 35 A
